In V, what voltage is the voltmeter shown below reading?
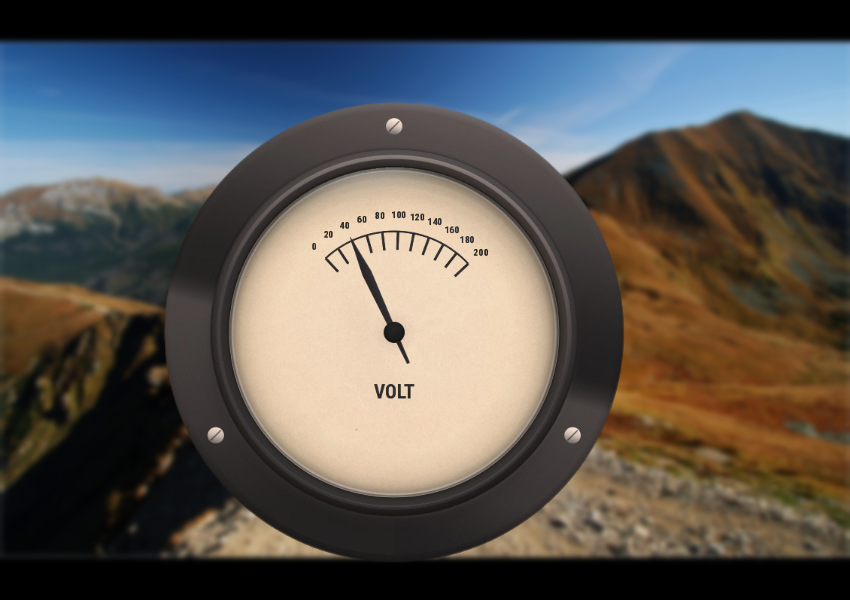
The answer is 40 V
